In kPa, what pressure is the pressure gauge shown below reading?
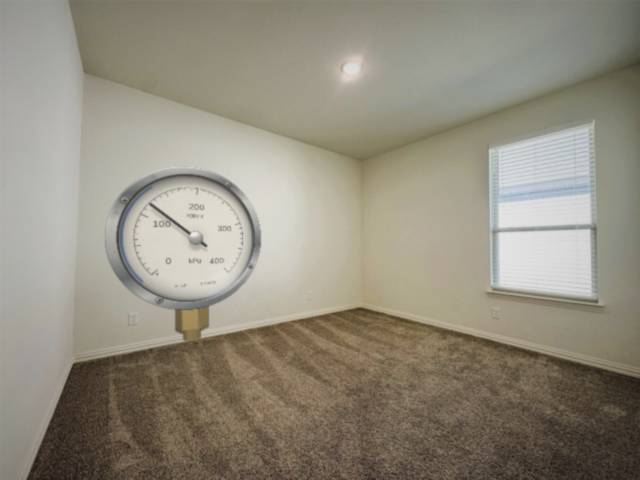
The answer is 120 kPa
